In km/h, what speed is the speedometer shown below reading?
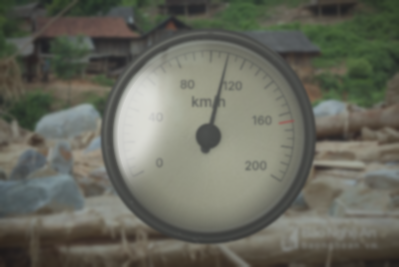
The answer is 110 km/h
